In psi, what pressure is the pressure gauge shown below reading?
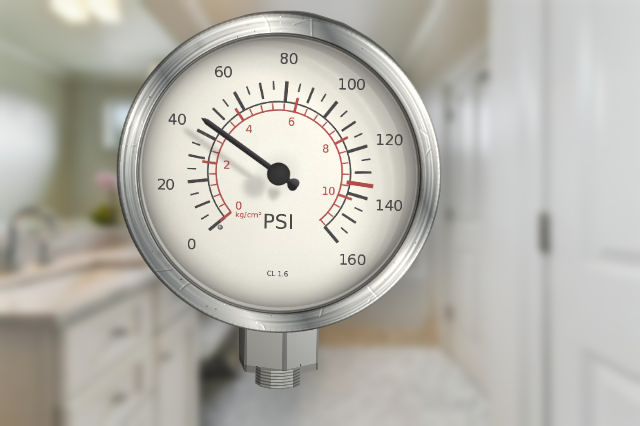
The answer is 45 psi
